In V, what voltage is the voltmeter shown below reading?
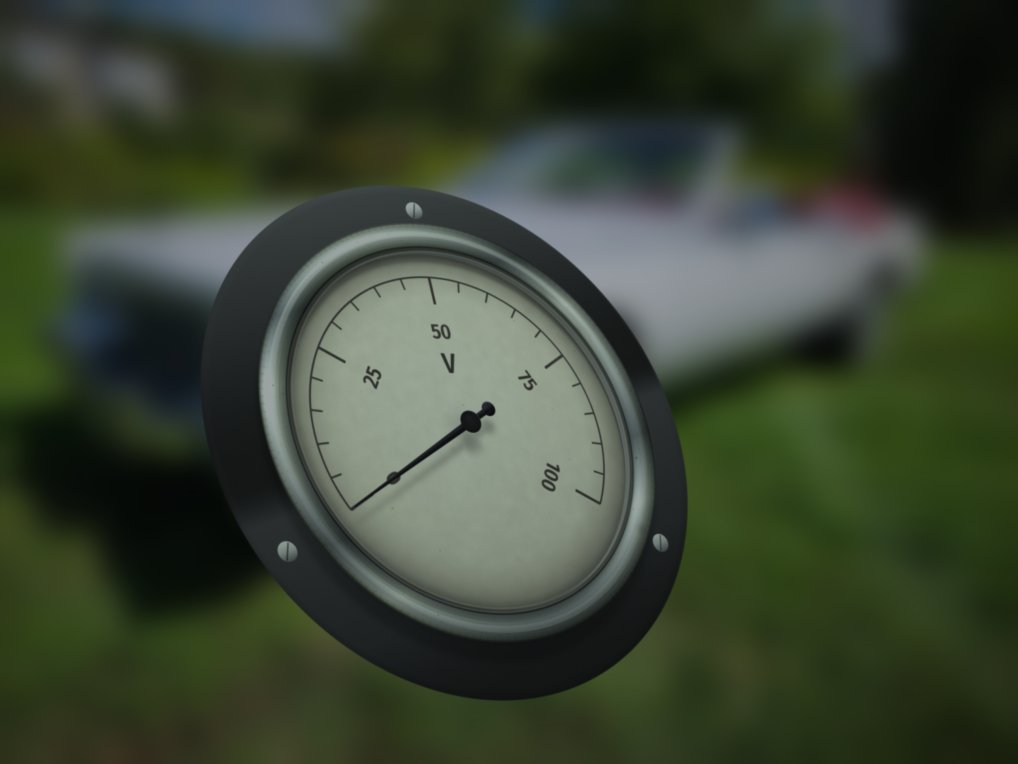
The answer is 0 V
